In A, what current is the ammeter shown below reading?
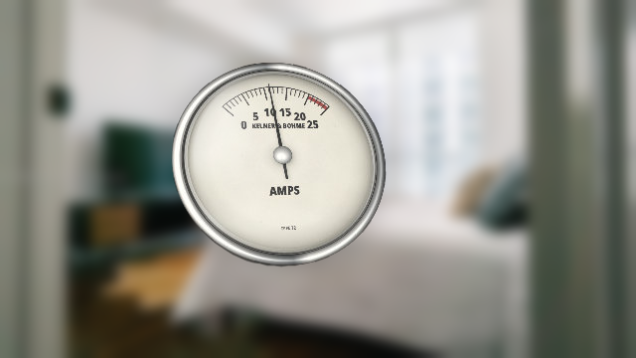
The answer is 11 A
